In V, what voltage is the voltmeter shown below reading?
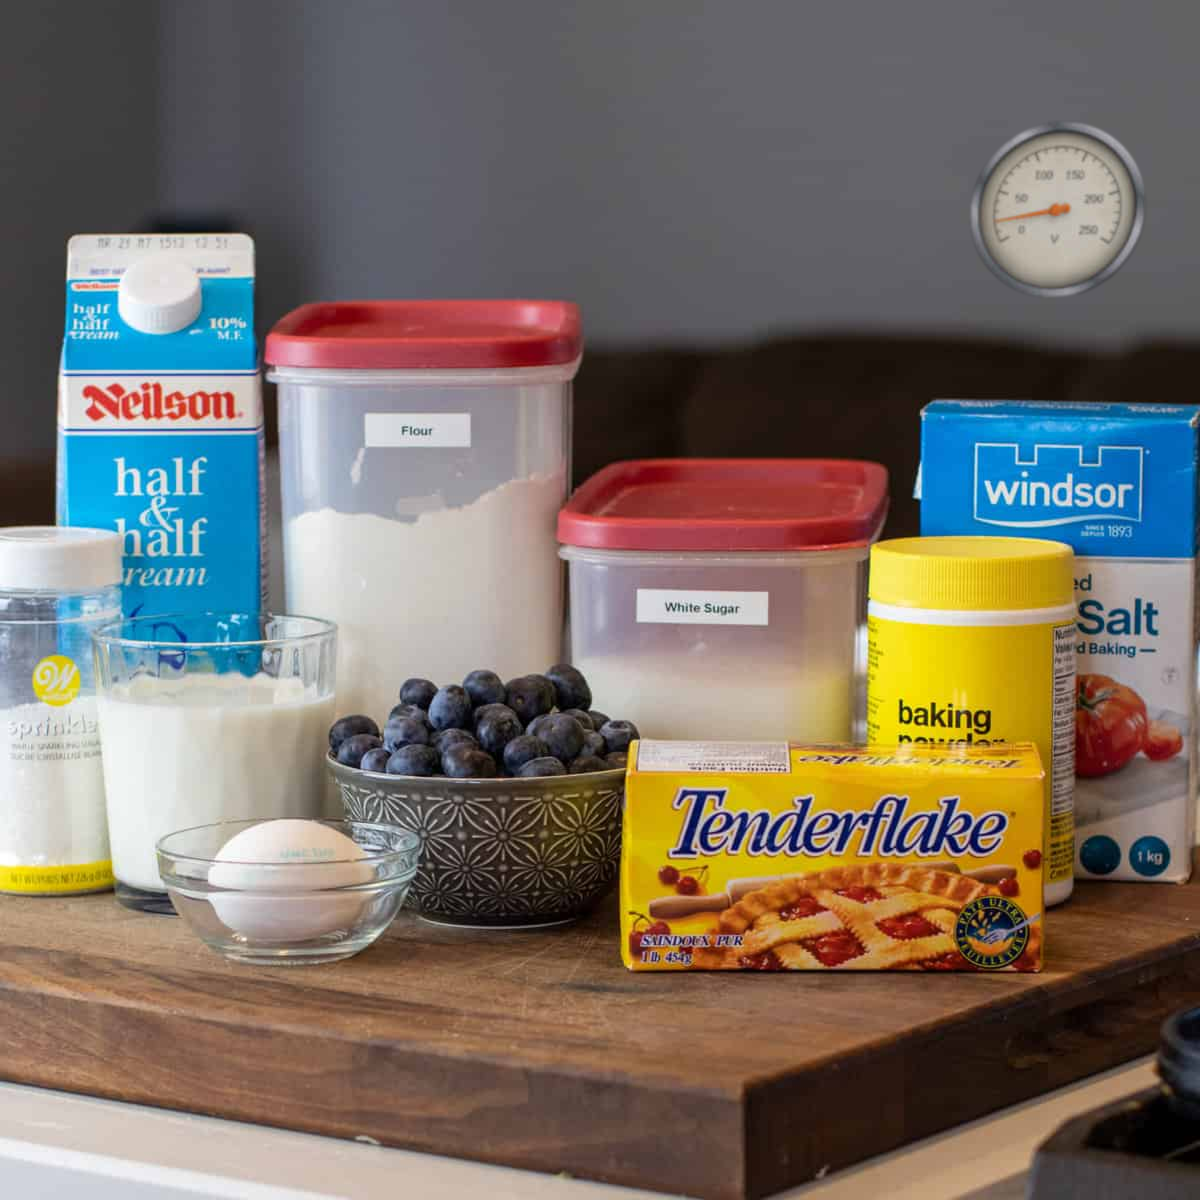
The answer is 20 V
